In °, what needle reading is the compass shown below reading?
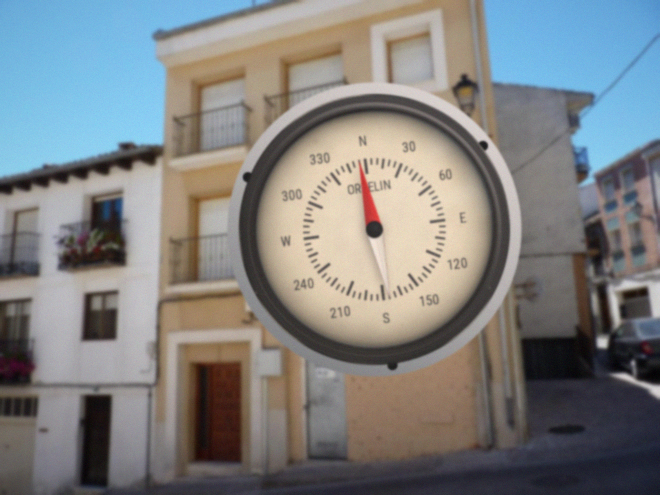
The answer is 355 °
